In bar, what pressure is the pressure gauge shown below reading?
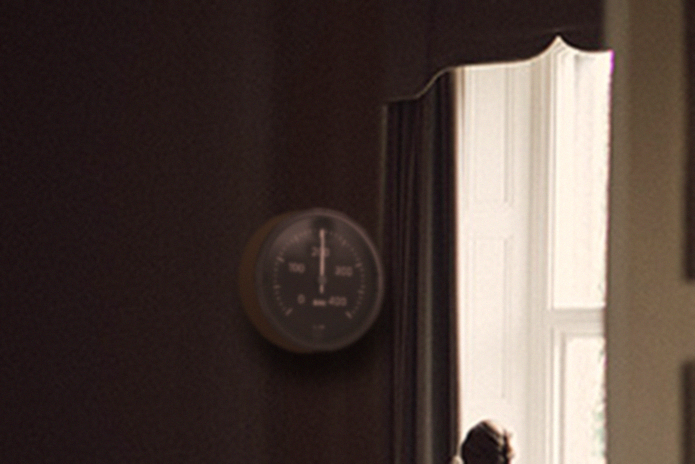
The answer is 200 bar
